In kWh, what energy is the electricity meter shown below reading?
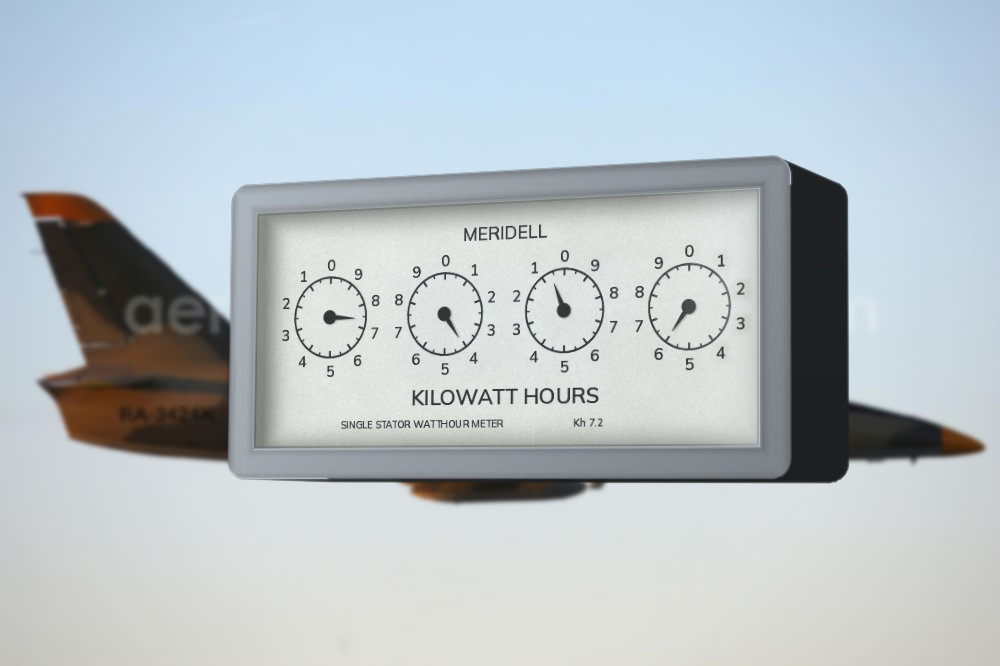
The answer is 7406 kWh
